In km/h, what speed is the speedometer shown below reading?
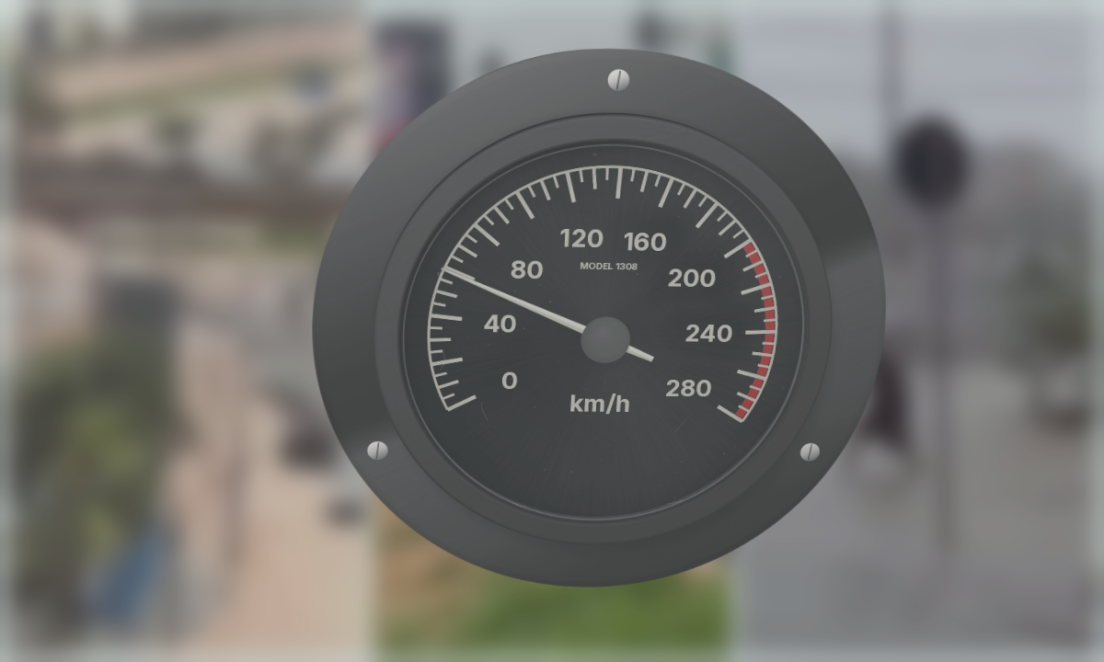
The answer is 60 km/h
